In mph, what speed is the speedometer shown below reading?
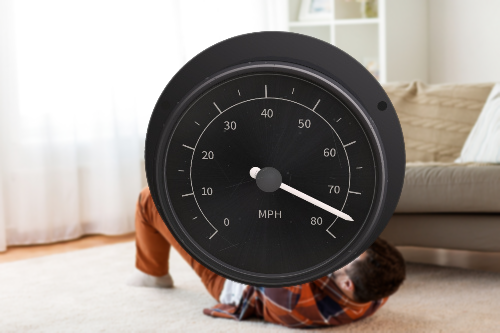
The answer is 75 mph
